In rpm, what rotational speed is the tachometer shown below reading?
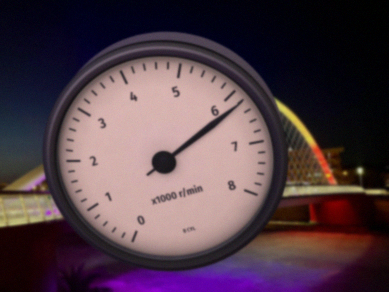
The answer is 6200 rpm
